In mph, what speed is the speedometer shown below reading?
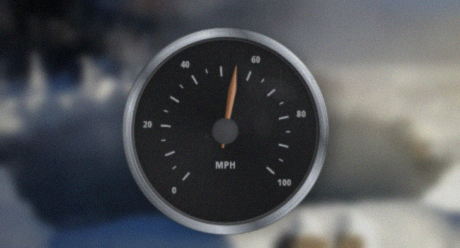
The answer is 55 mph
